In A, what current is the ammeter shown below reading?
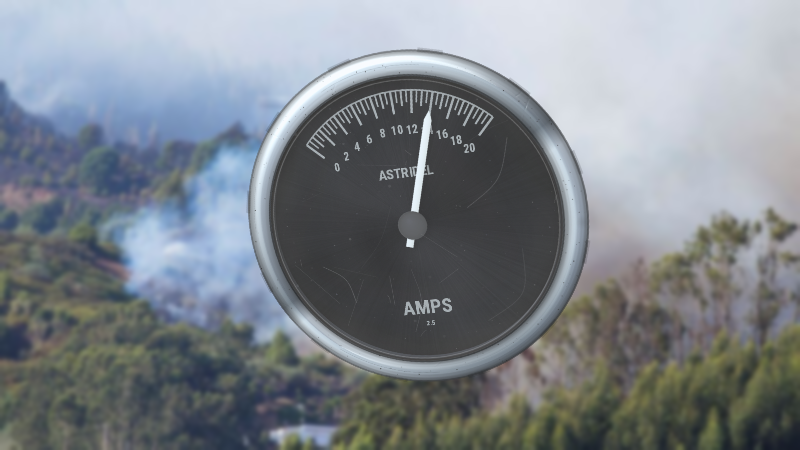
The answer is 14 A
